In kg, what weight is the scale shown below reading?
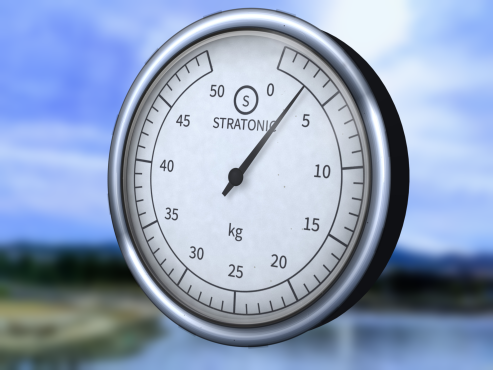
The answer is 3 kg
